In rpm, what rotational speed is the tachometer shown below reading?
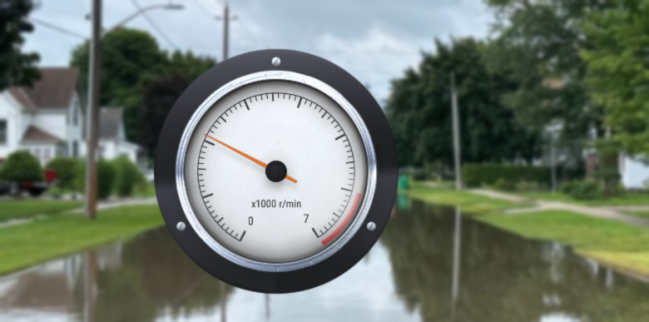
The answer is 2100 rpm
